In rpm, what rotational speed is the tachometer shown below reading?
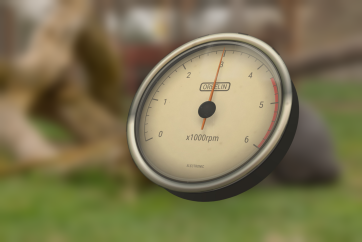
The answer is 3000 rpm
